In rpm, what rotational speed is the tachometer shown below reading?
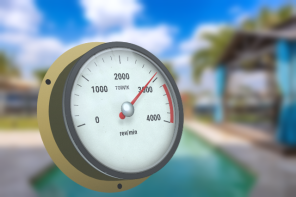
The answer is 2900 rpm
